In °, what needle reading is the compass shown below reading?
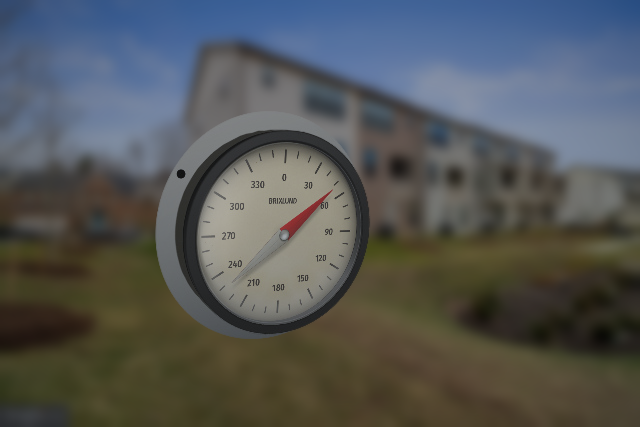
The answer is 50 °
